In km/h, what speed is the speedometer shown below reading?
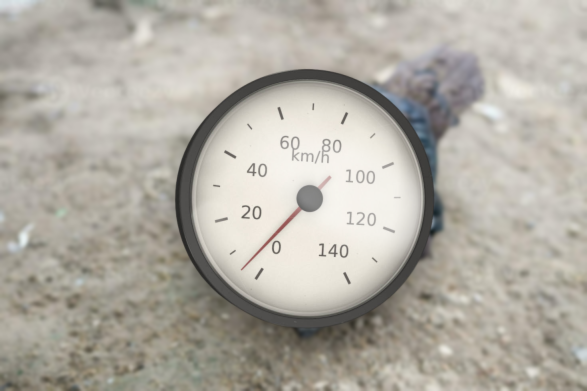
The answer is 5 km/h
